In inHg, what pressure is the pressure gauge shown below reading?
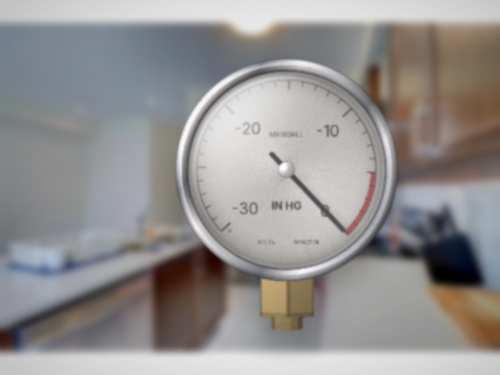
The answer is 0 inHg
